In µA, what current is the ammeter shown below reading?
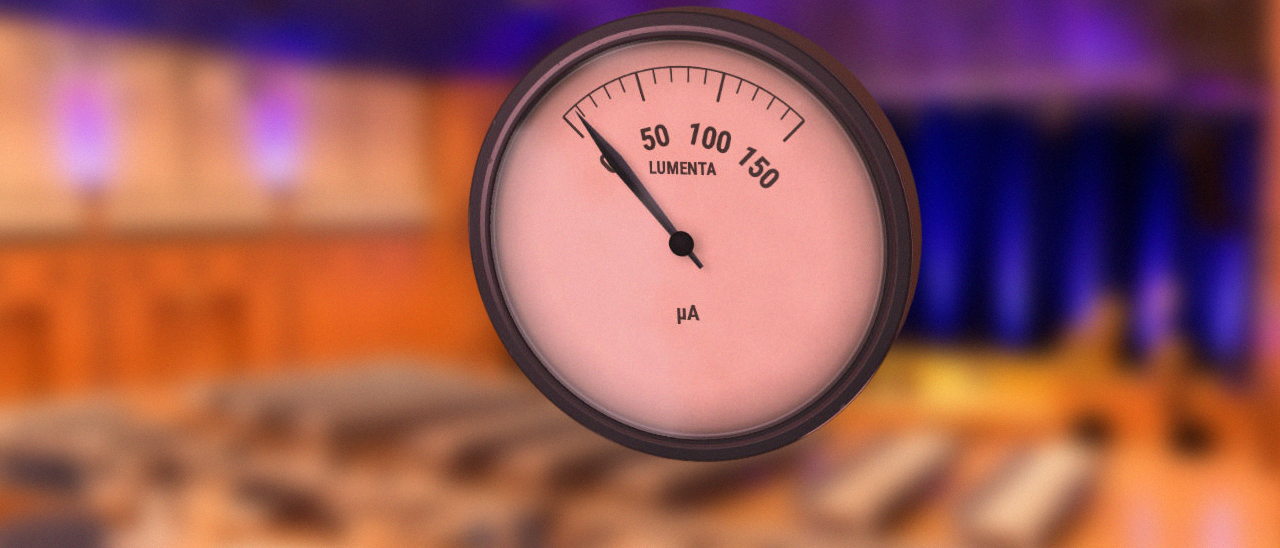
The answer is 10 µA
